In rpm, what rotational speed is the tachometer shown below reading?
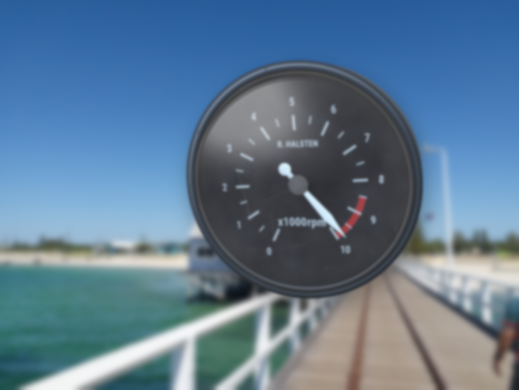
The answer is 9750 rpm
